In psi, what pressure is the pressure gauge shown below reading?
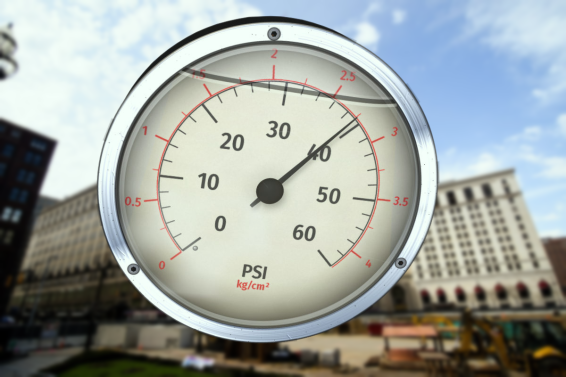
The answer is 39 psi
